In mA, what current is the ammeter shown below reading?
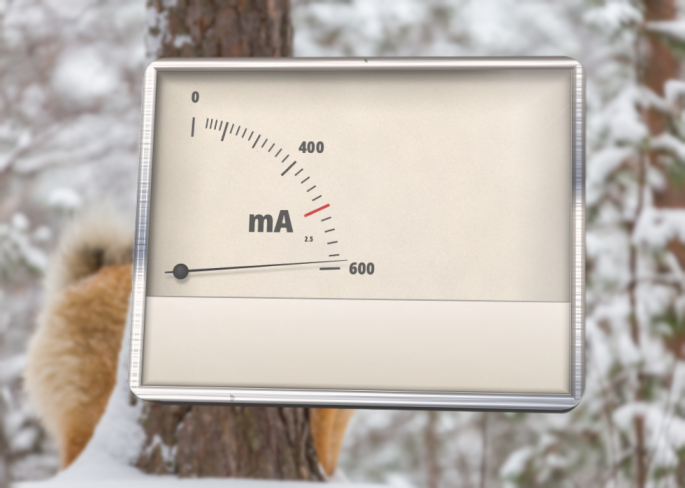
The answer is 590 mA
